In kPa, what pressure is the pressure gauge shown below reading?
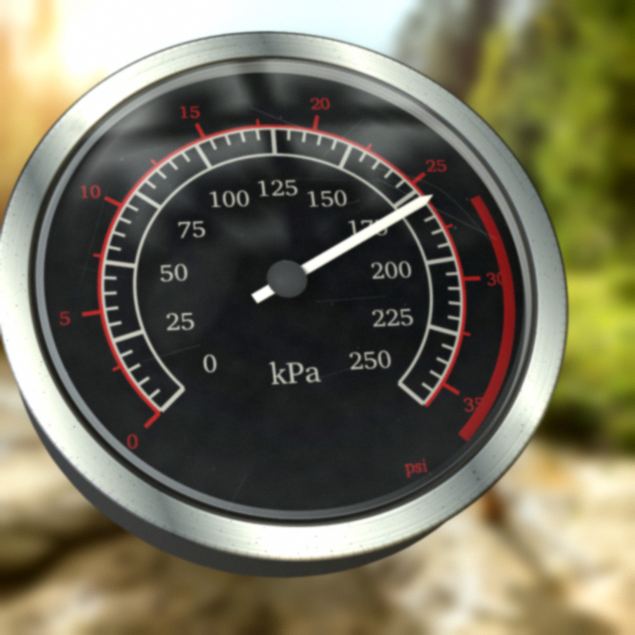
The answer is 180 kPa
